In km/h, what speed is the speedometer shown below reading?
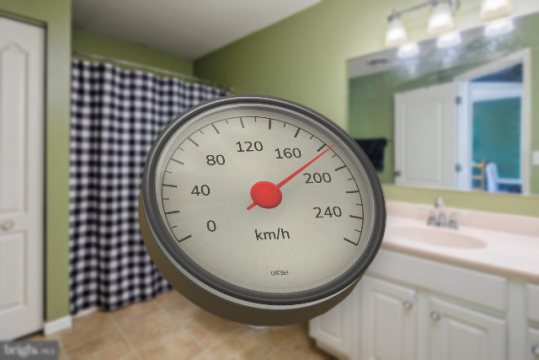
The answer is 185 km/h
